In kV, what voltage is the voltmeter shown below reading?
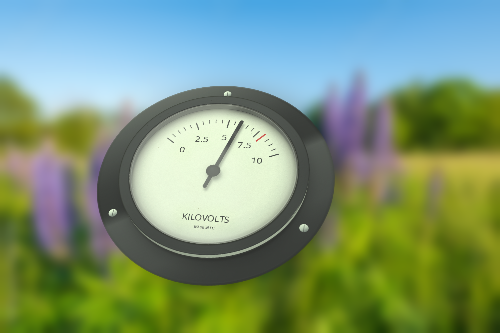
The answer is 6 kV
